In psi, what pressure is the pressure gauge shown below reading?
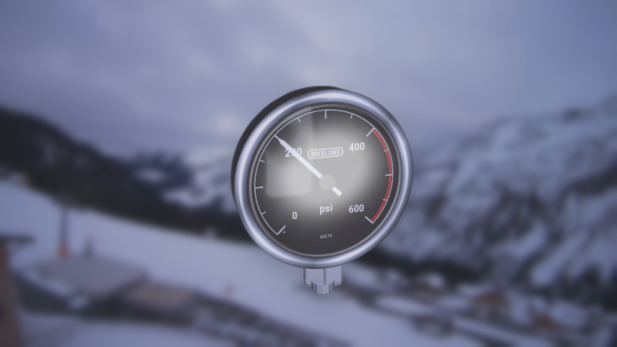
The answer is 200 psi
